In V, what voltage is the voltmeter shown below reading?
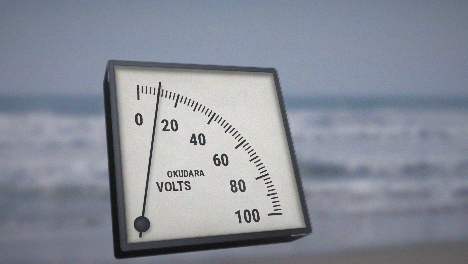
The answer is 10 V
